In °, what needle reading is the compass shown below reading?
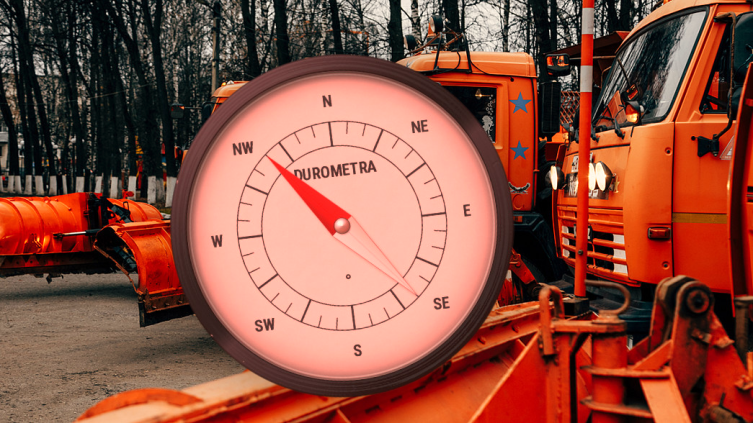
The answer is 320 °
